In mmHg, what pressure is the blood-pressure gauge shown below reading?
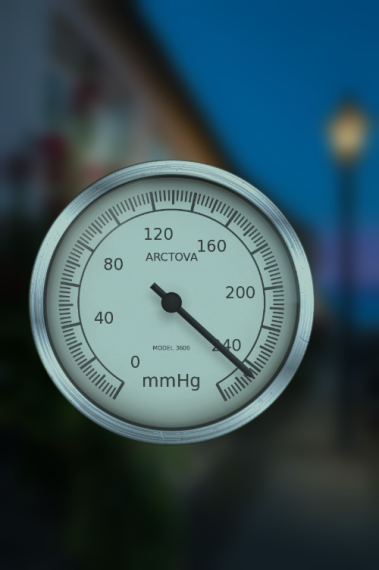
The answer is 244 mmHg
